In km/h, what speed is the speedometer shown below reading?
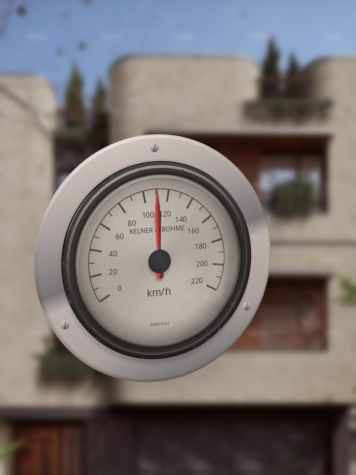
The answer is 110 km/h
